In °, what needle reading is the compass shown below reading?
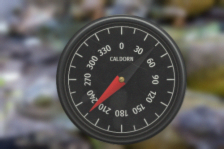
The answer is 225 °
